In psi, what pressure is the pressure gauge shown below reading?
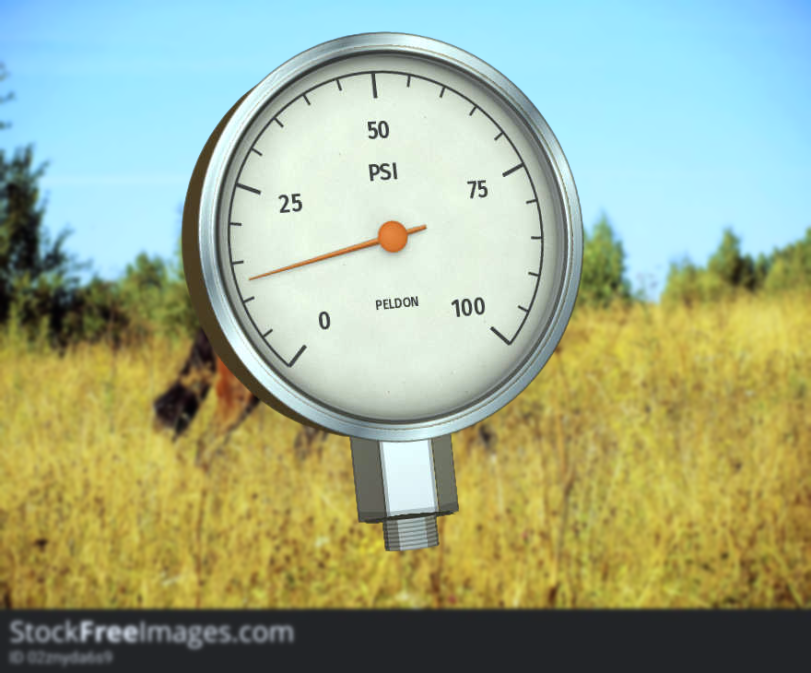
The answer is 12.5 psi
